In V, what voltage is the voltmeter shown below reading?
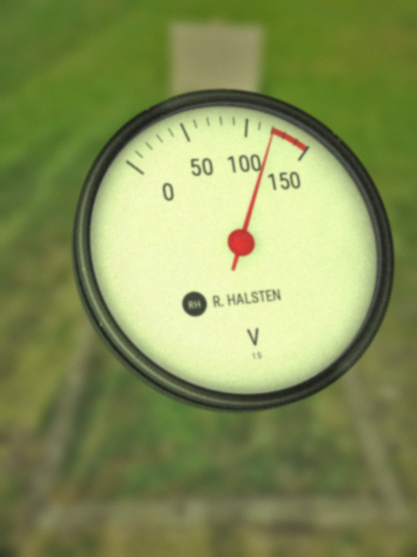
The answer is 120 V
